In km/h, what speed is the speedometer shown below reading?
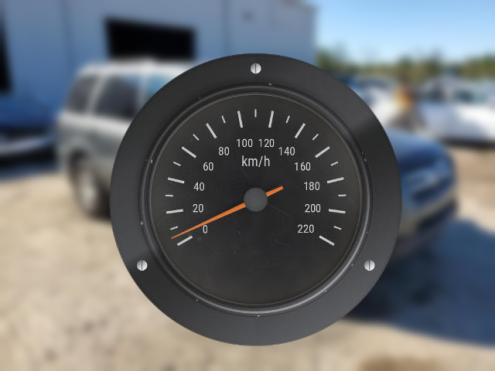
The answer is 5 km/h
